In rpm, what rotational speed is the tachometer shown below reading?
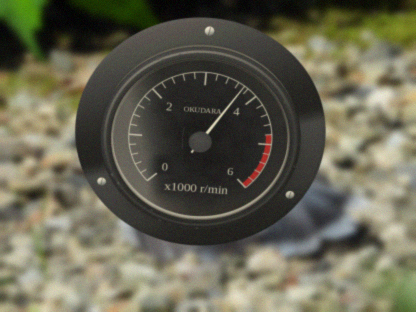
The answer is 3700 rpm
